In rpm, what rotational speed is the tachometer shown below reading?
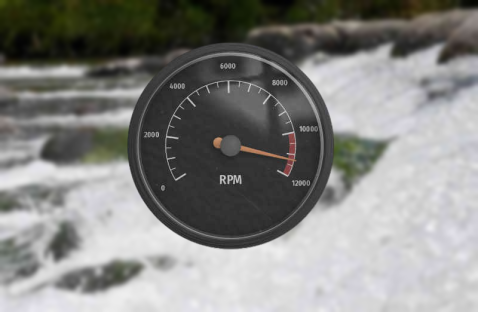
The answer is 11250 rpm
